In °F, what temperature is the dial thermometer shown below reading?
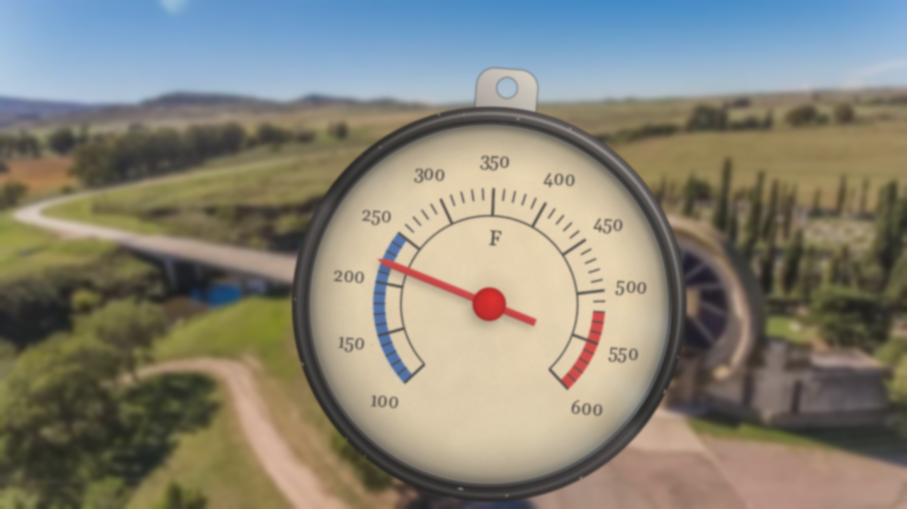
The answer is 220 °F
